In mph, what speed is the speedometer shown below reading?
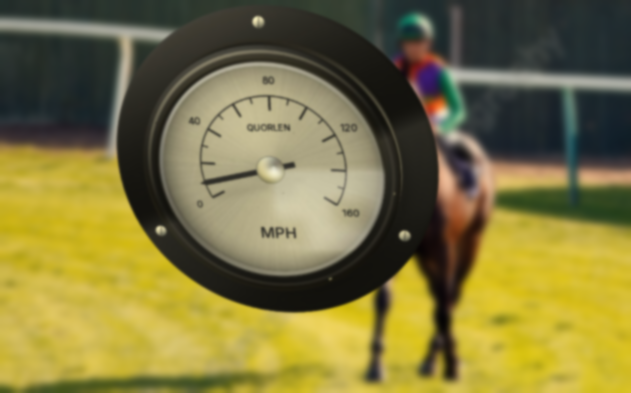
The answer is 10 mph
